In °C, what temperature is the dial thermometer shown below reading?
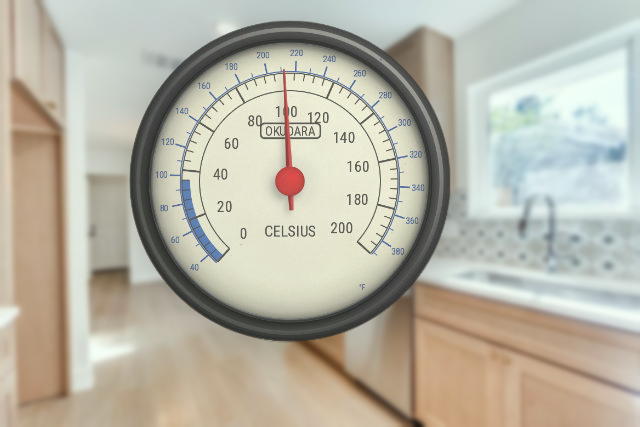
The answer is 100 °C
